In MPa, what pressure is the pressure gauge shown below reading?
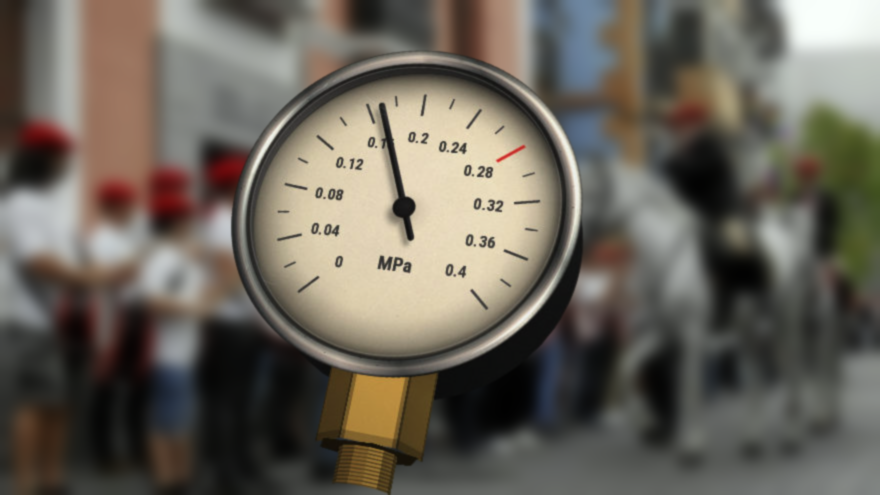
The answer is 0.17 MPa
